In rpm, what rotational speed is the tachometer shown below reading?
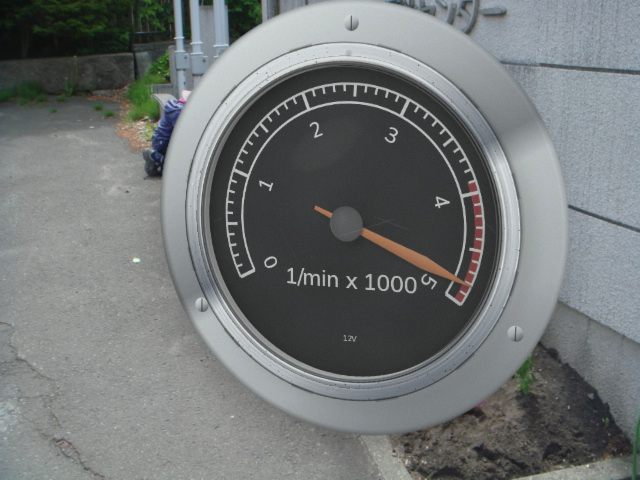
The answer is 4800 rpm
